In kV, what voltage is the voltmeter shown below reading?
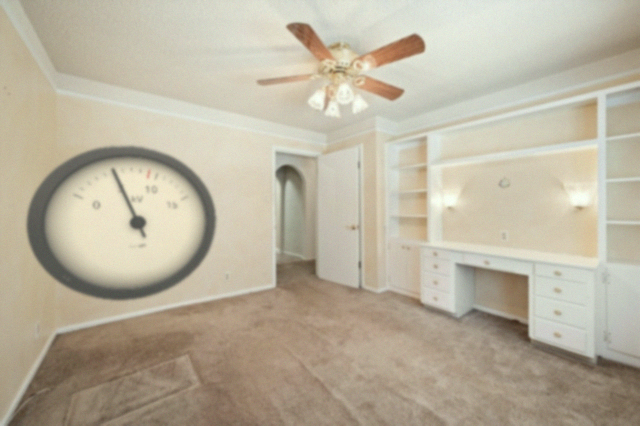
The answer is 5 kV
